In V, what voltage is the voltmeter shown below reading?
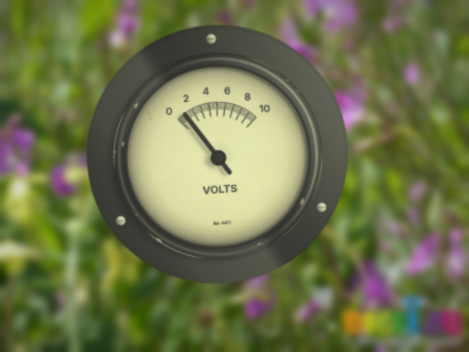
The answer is 1 V
